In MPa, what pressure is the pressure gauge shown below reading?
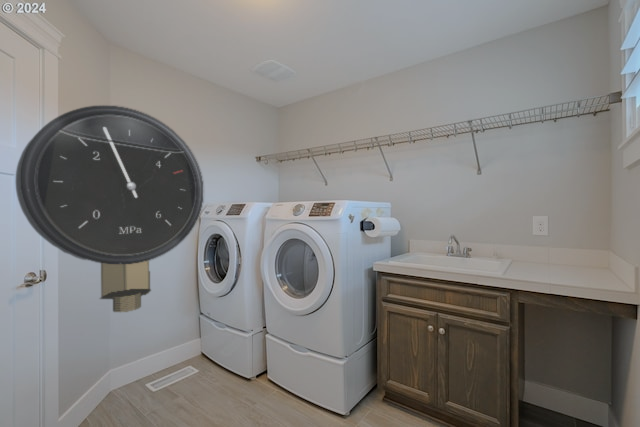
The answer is 2.5 MPa
